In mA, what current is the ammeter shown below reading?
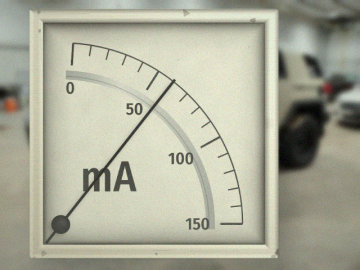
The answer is 60 mA
